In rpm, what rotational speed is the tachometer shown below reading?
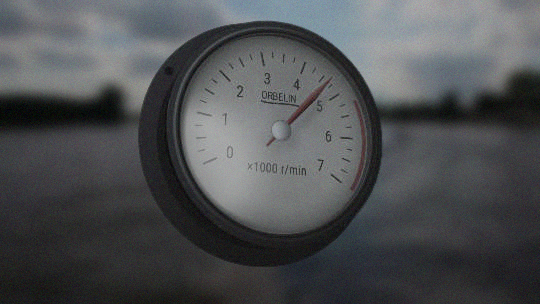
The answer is 4625 rpm
